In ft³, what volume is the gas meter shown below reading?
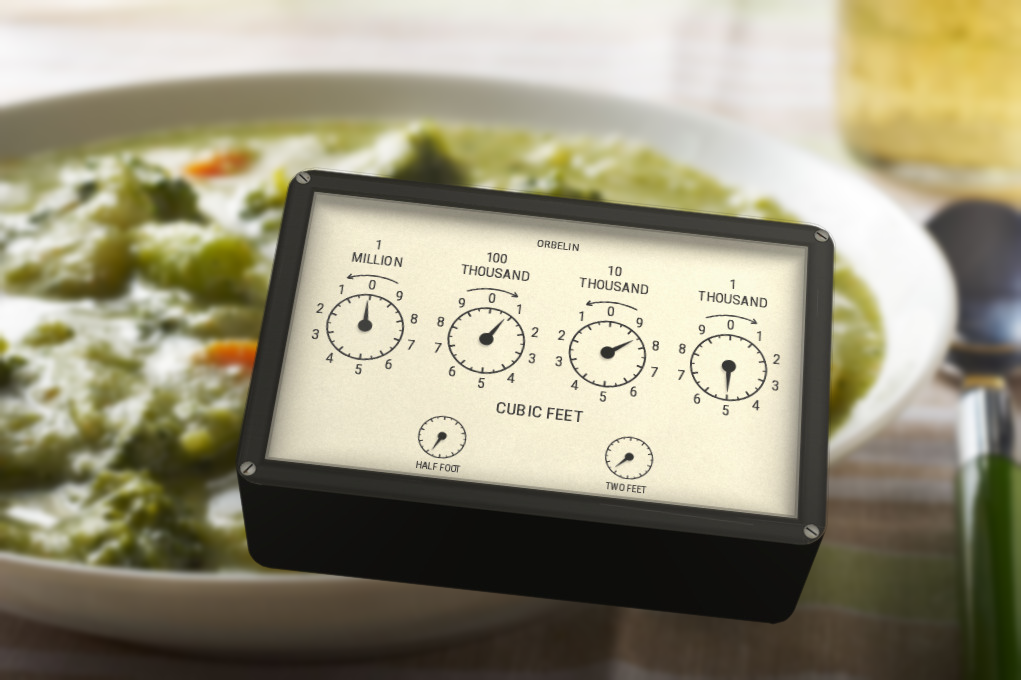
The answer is 8500 ft³
